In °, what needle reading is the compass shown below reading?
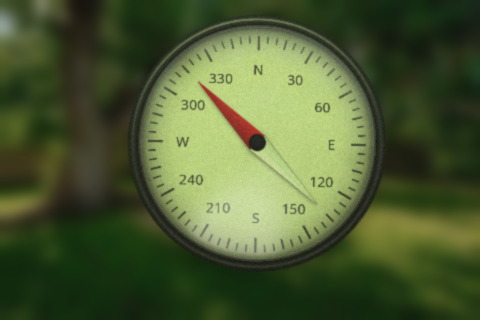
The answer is 315 °
